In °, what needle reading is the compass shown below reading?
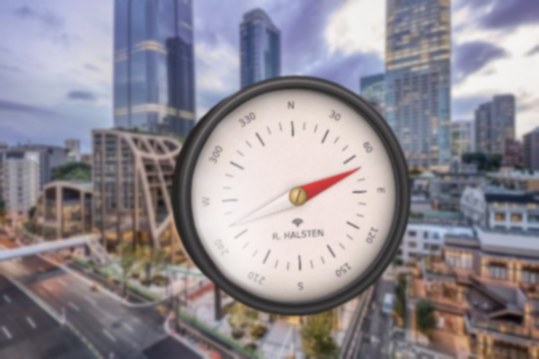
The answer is 70 °
